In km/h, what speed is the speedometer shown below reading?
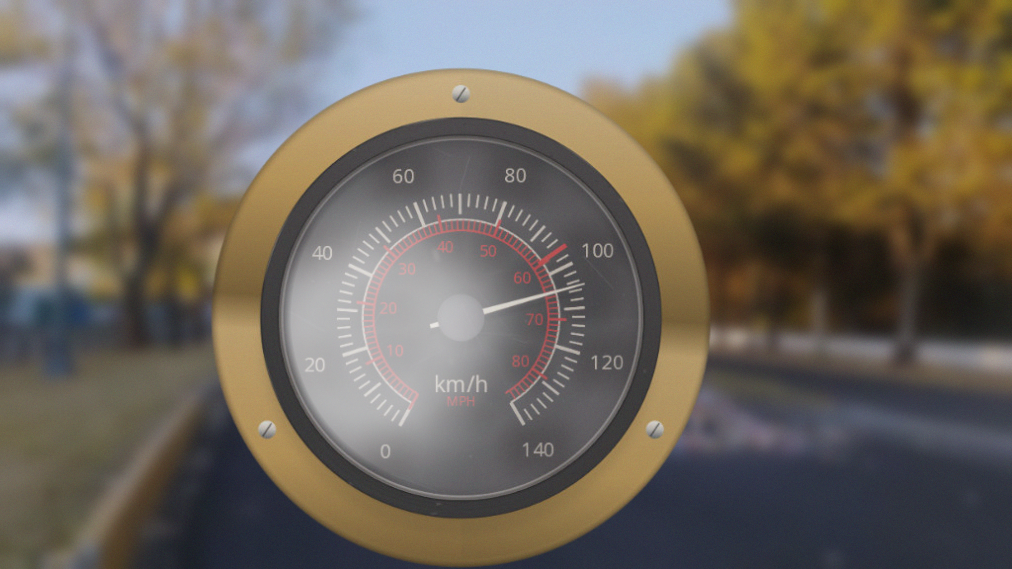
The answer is 105 km/h
